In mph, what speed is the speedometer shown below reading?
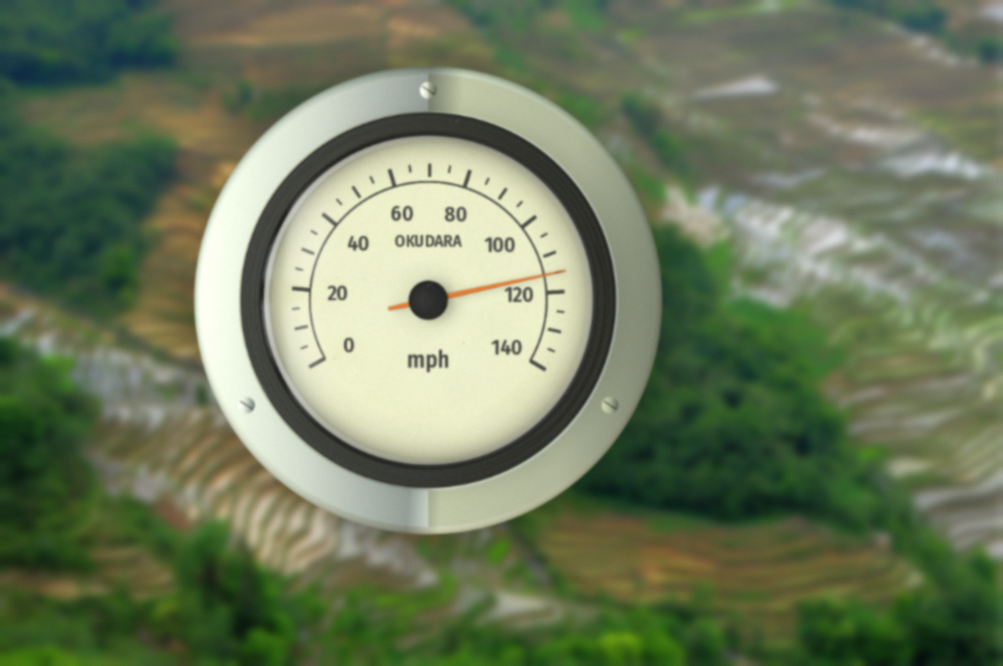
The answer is 115 mph
